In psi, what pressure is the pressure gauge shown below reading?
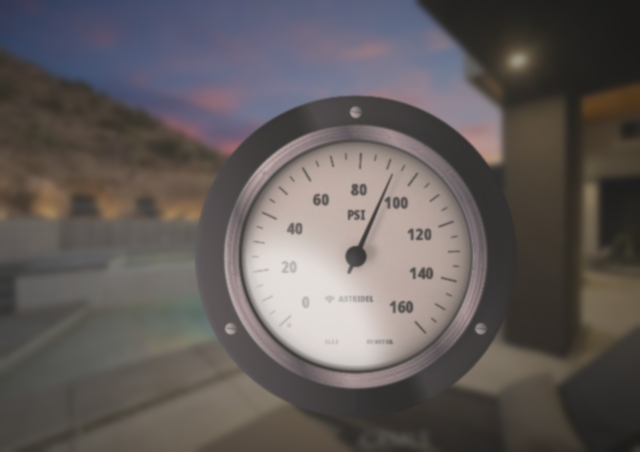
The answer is 92.5 psi
